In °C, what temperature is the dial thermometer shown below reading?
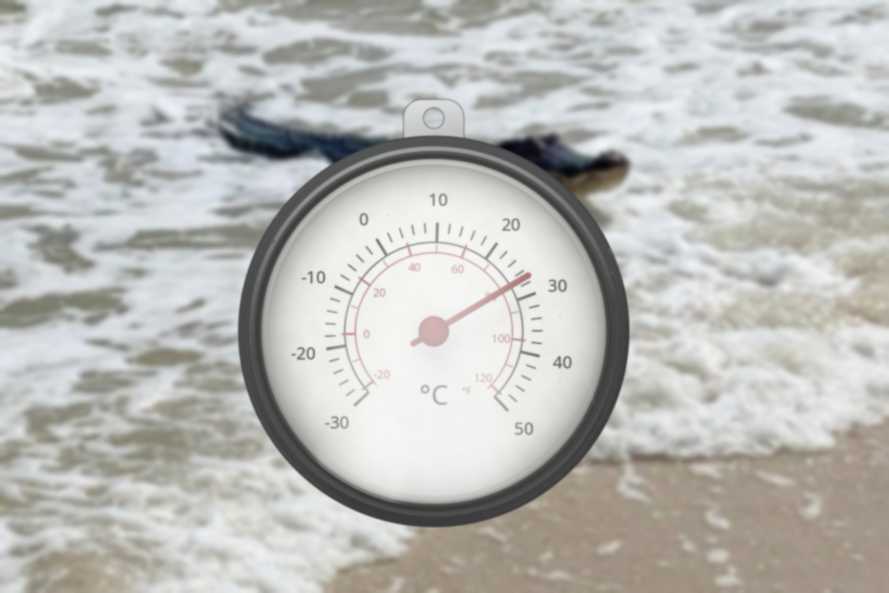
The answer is 27 °C
